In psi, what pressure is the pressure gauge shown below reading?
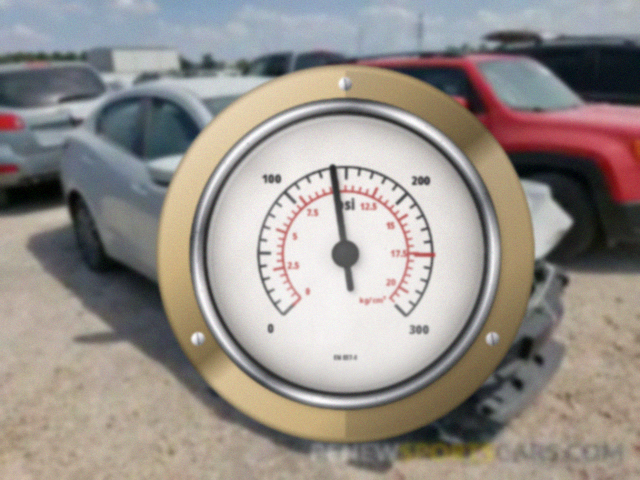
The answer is 140 psi
